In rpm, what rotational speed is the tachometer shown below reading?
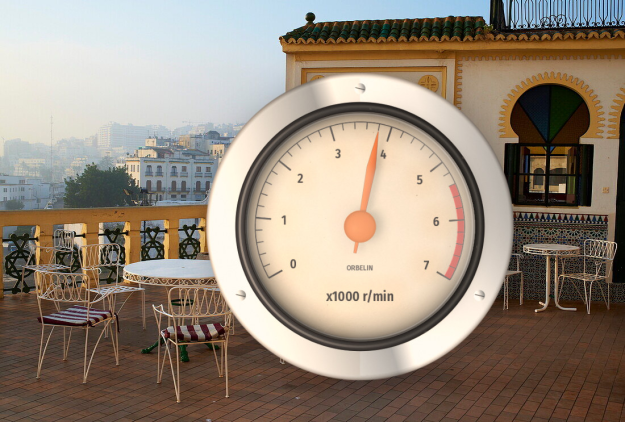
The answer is 3800 rpm
